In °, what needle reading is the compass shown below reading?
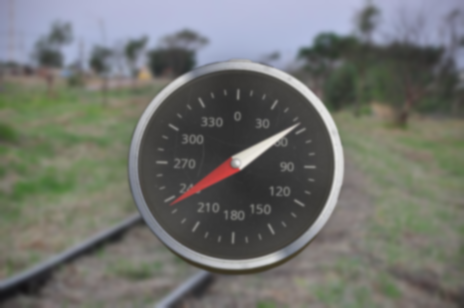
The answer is 235 °
